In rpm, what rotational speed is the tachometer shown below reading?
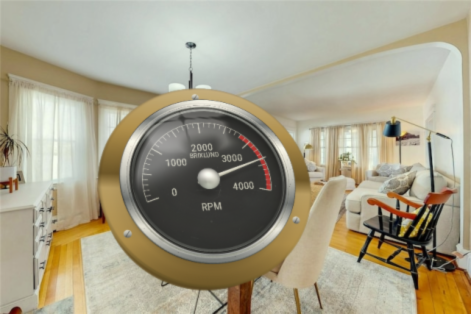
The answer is 3400 rpm
